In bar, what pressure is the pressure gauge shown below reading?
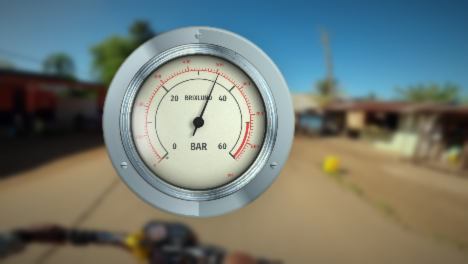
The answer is 35 bar
